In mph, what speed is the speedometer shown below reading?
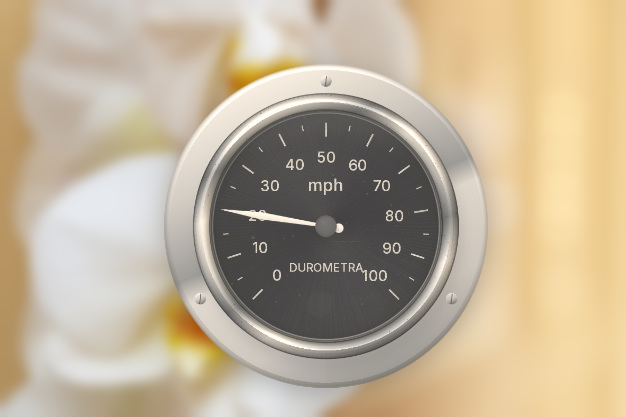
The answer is 20 mph
